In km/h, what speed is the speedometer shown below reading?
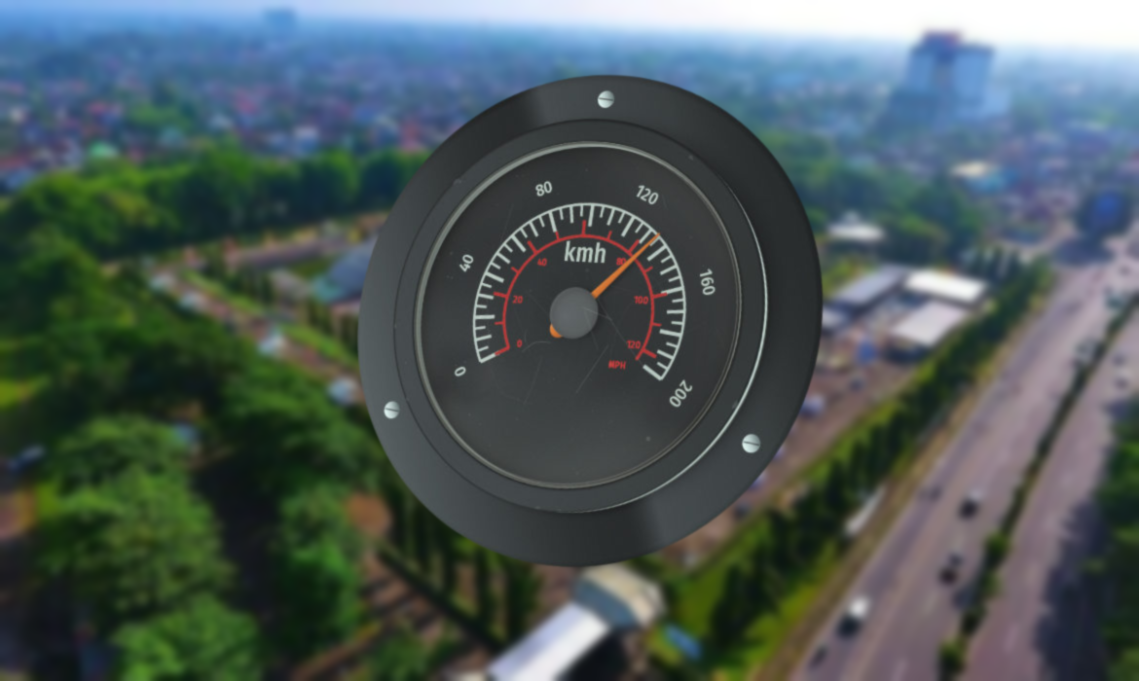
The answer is 135 km/h
